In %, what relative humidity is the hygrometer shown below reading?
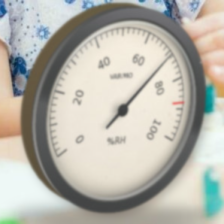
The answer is 70 %
